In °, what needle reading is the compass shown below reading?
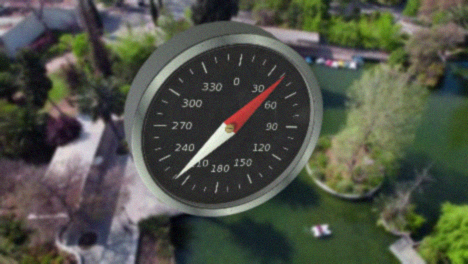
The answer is 40 °
